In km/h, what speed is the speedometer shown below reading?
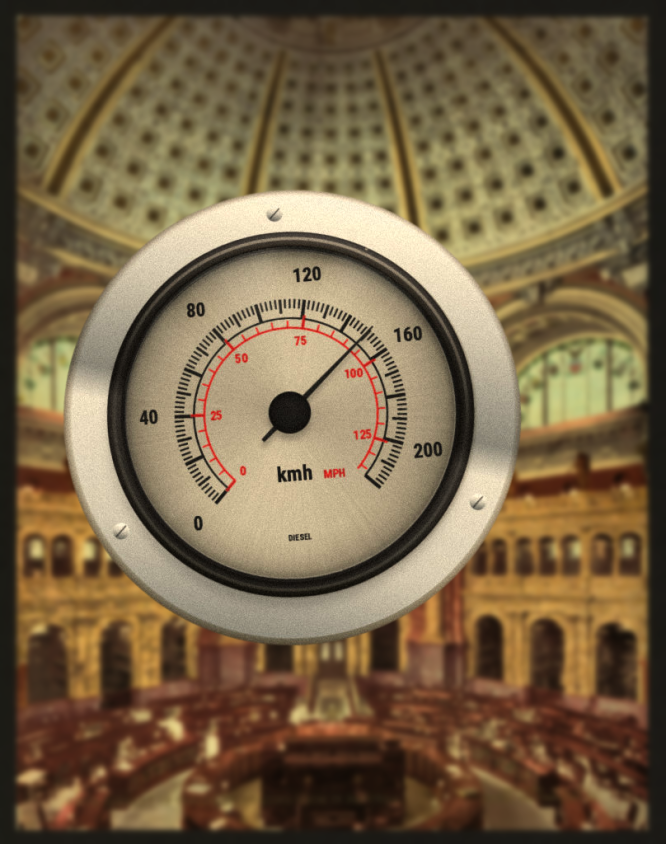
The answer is 150 km/h
